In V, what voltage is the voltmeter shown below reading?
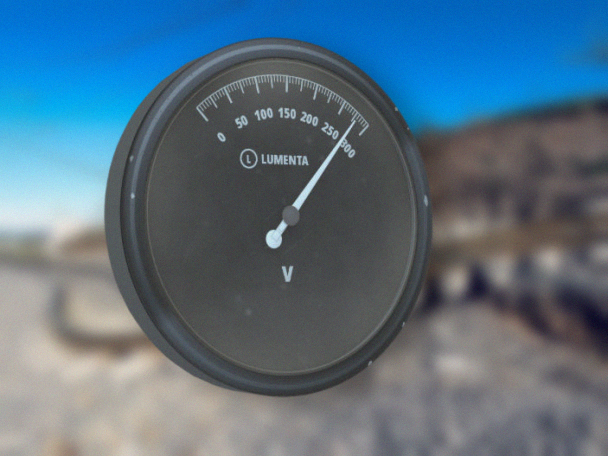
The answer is 275 V
